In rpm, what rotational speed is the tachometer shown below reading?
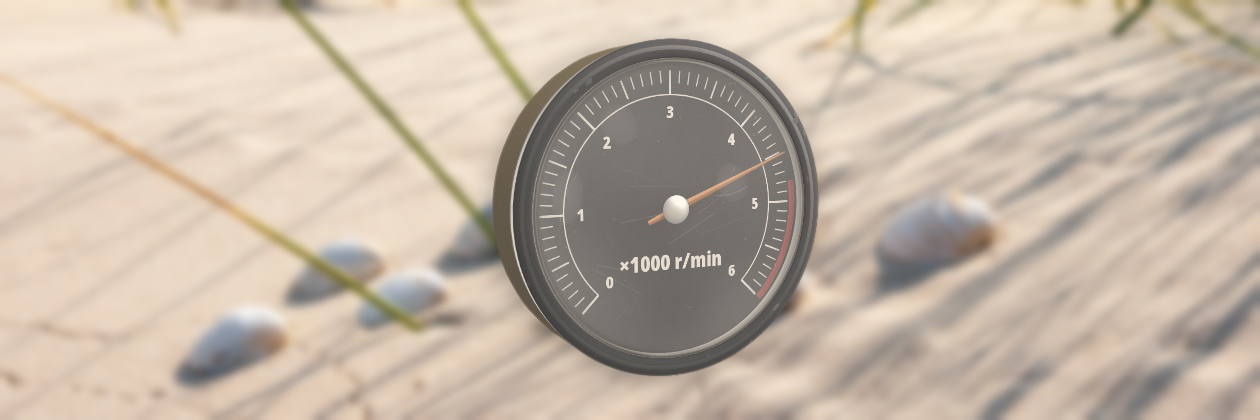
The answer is 4500 rpm
